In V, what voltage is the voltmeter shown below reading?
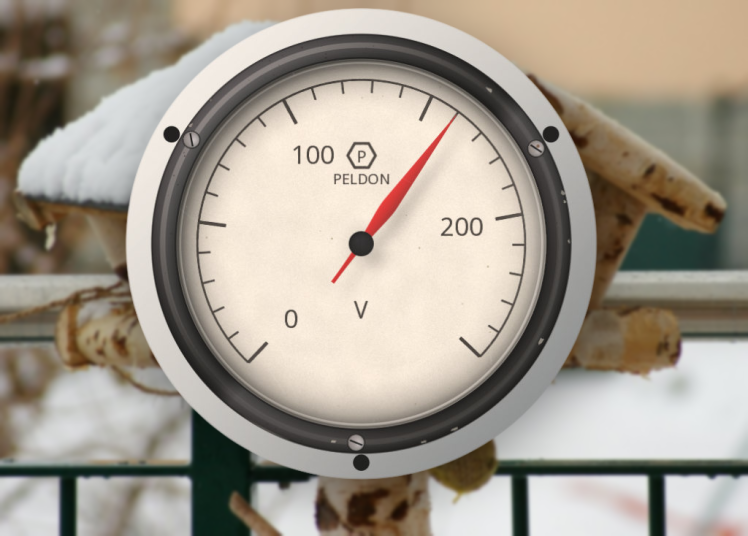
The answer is 160 V
